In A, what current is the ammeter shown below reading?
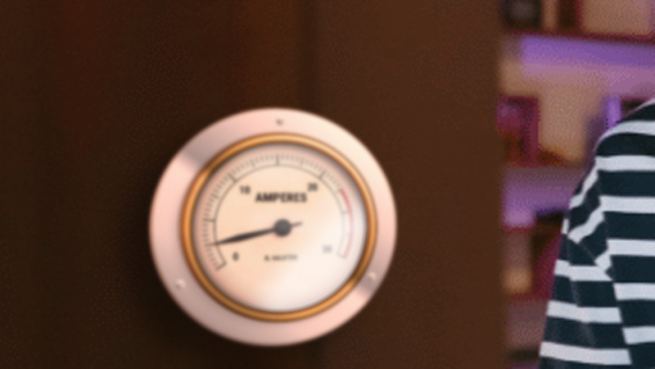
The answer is 2.5 A
